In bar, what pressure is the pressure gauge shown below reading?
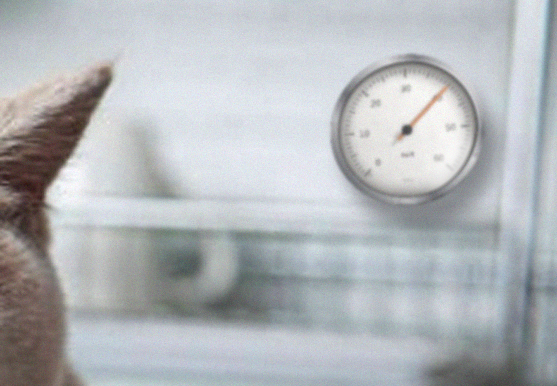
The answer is 40 bar
